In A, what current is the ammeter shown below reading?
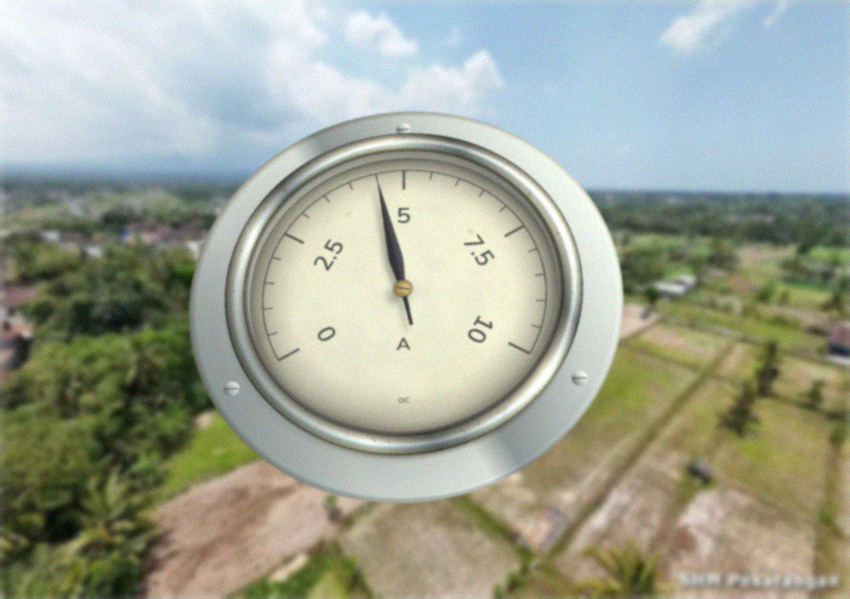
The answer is 4.5 A
